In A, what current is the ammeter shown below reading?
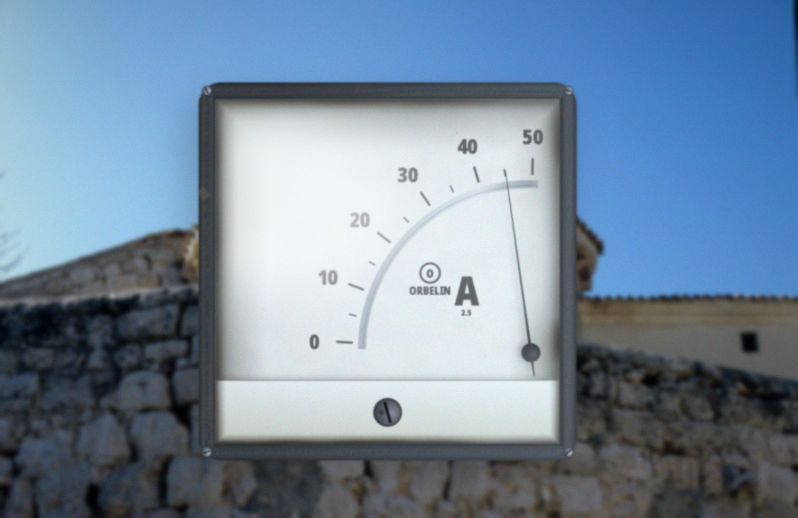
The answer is 45 A
